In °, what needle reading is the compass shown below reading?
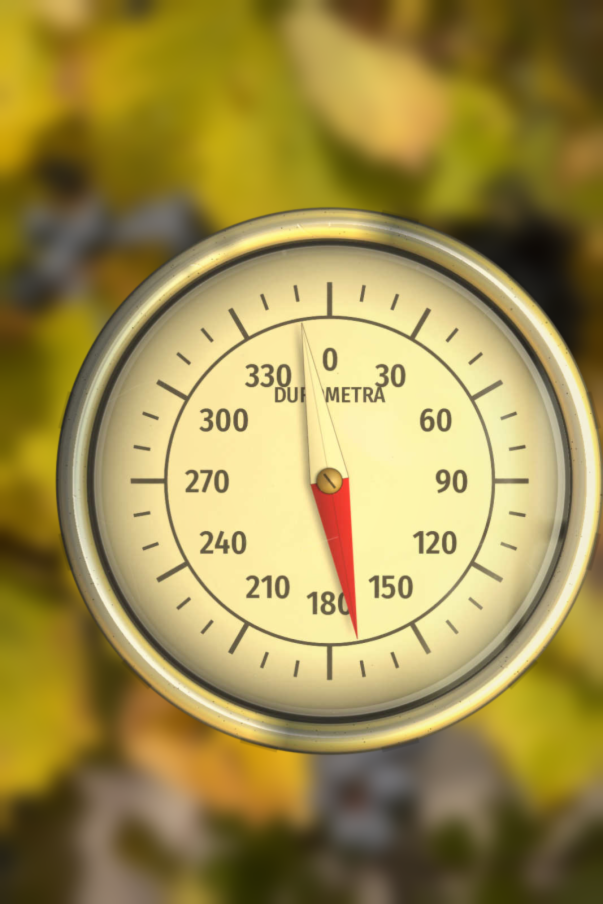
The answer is 170 °
